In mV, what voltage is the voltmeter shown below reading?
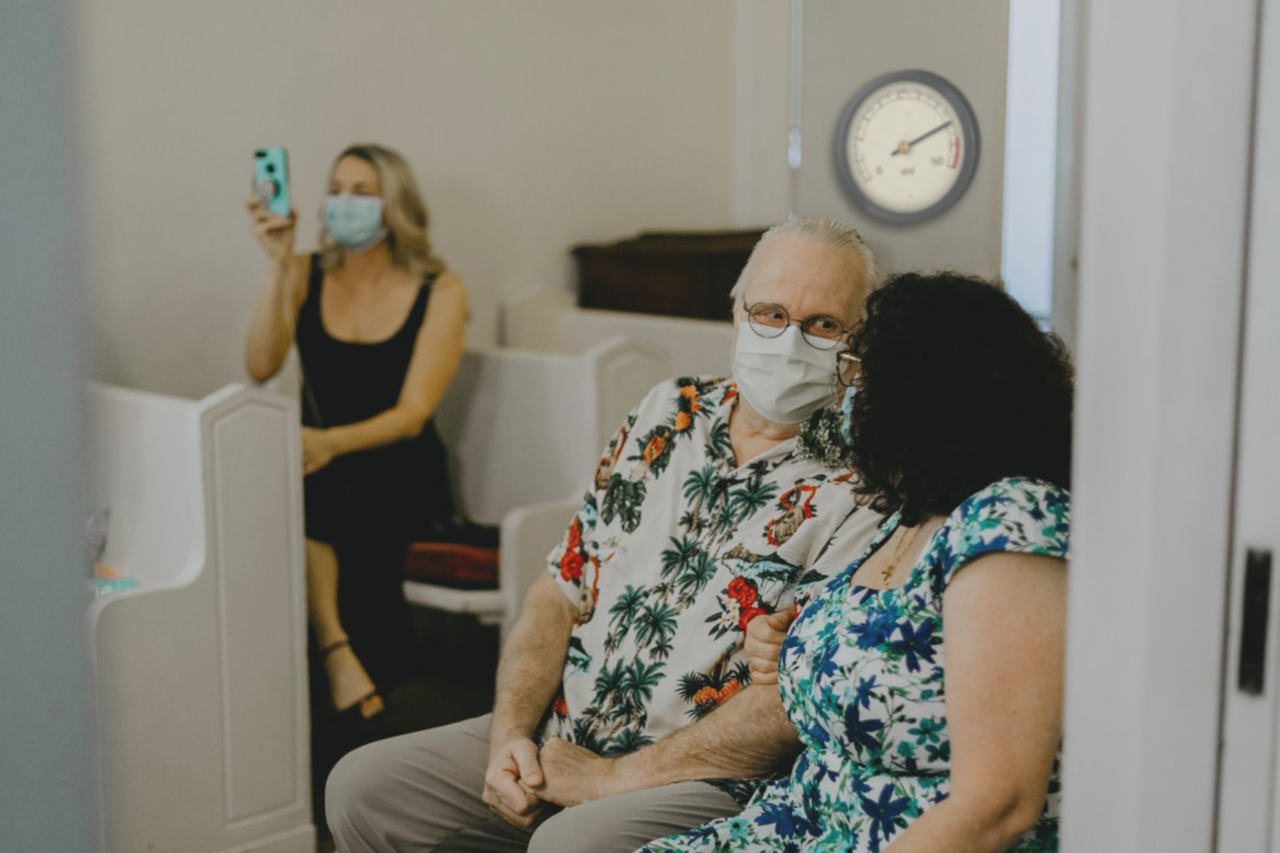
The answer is 40 mV
